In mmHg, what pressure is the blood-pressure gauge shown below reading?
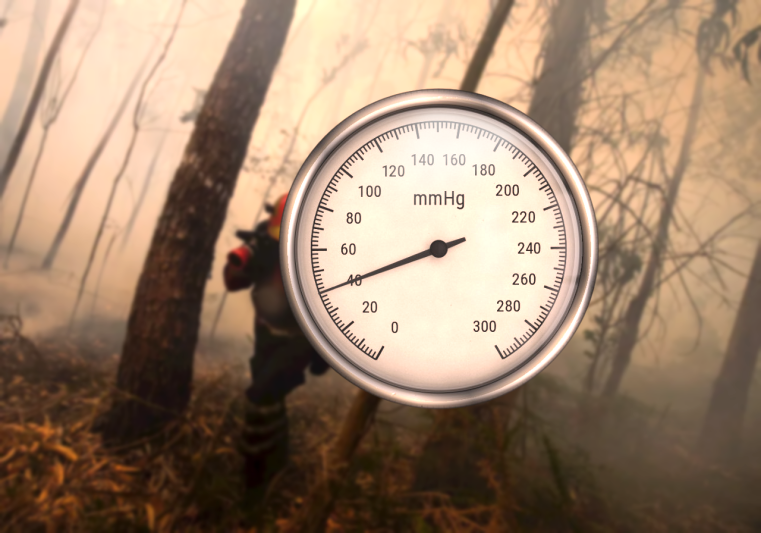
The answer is 40 mmHg
